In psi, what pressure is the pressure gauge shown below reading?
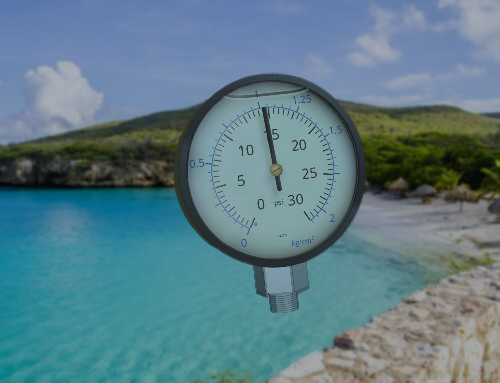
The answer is 14.5 psi
